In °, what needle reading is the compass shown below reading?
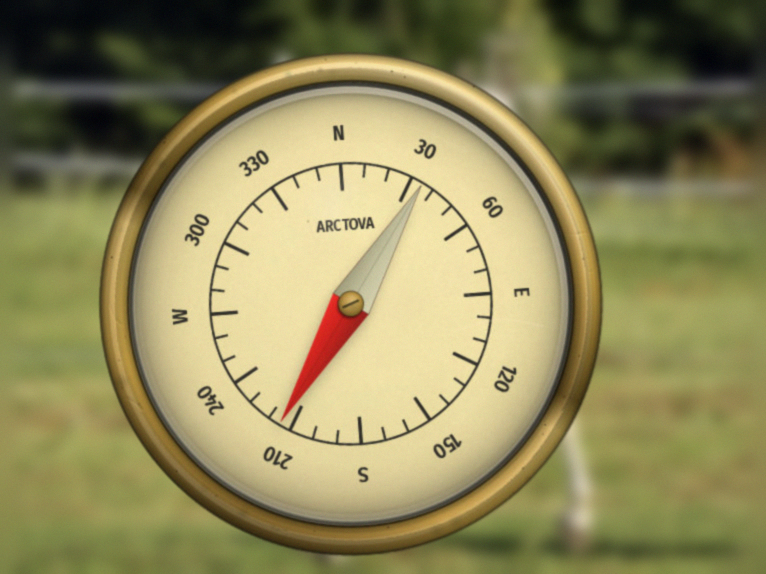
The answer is 215 °
